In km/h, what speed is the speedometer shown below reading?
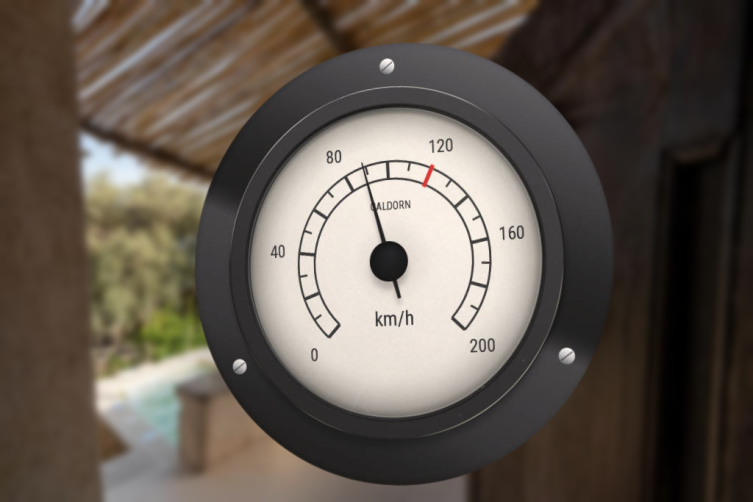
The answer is 90 km/h
